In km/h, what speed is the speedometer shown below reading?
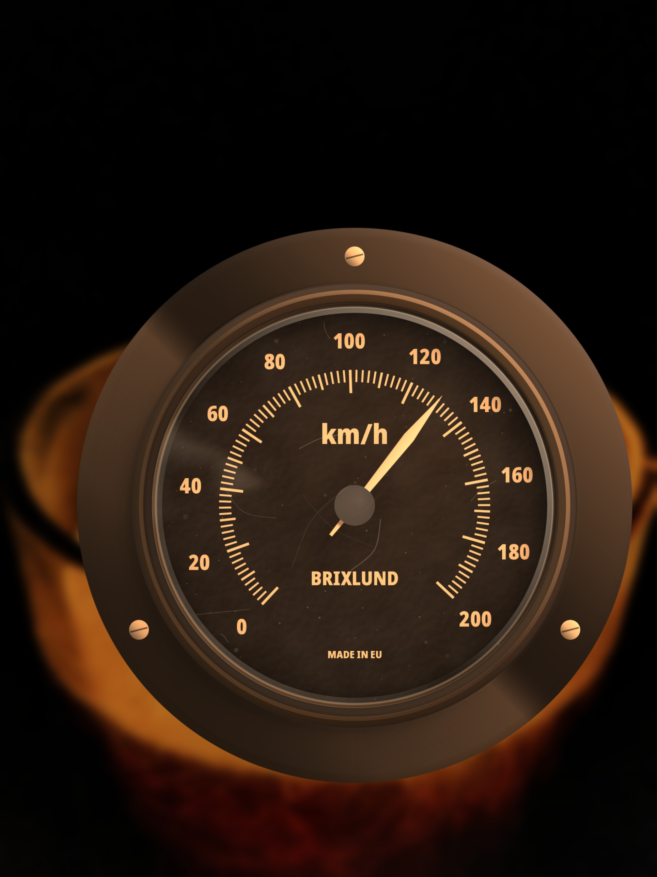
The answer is 130 km/h
